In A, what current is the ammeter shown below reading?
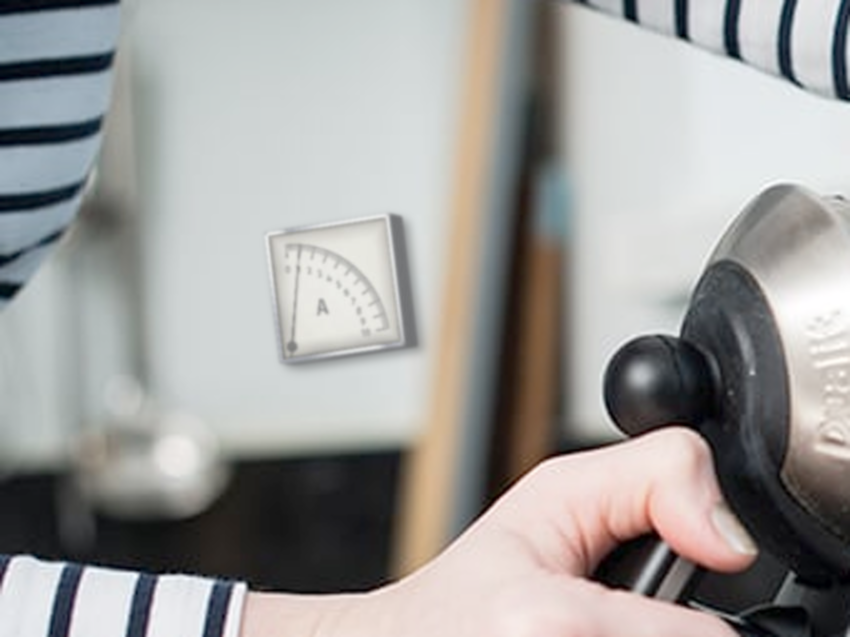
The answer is 1 A
